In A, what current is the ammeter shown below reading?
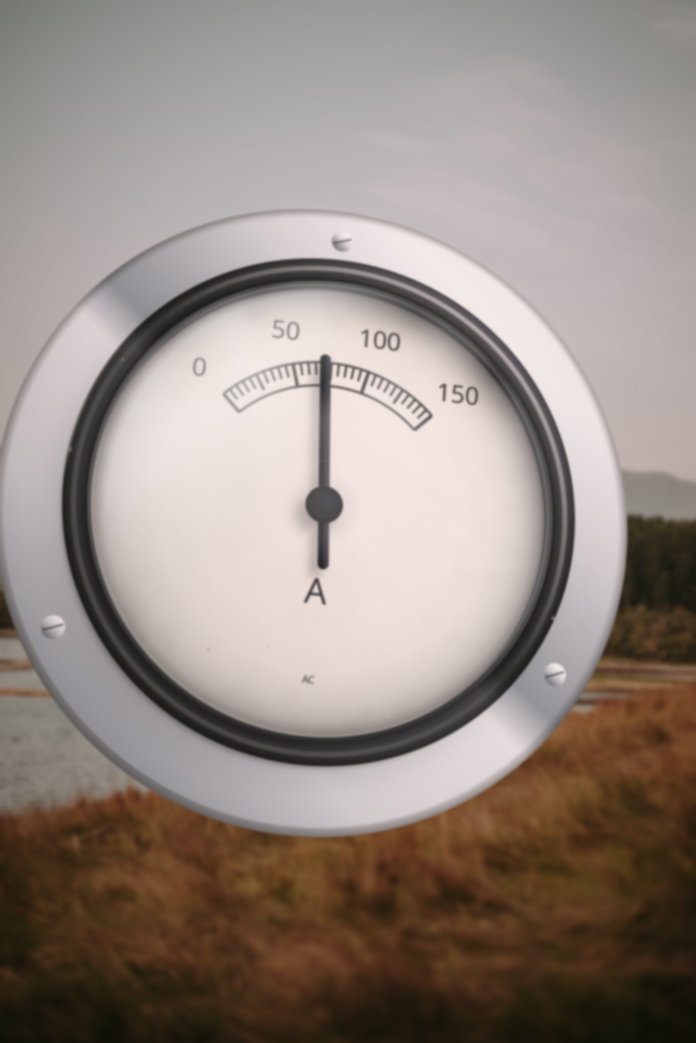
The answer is 70 A
